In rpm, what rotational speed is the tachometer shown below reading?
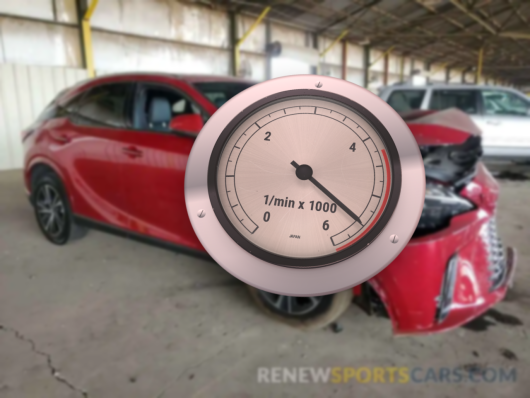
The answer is 5500 rpm
